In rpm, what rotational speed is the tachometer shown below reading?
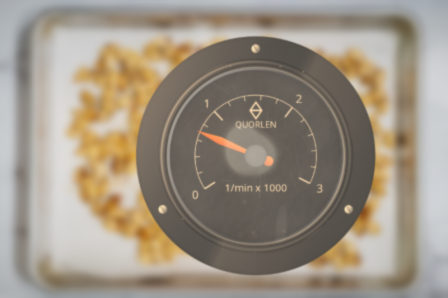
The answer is 700 rpm
